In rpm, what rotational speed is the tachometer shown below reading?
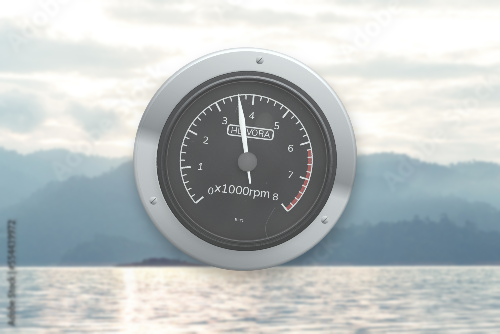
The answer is 3600 rpm
